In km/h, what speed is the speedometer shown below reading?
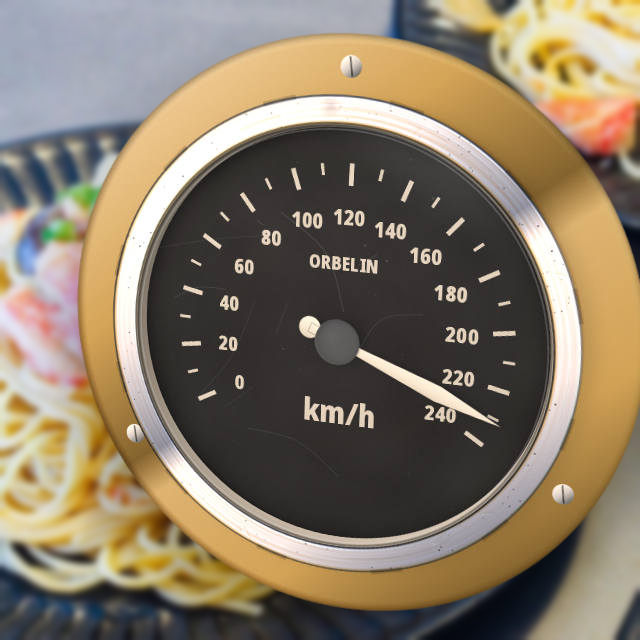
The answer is 230 km/h
